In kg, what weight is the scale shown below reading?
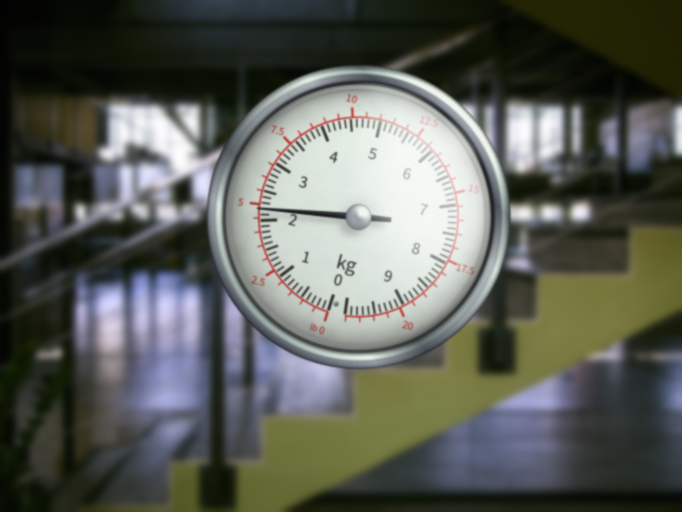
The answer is 2.2 kg
